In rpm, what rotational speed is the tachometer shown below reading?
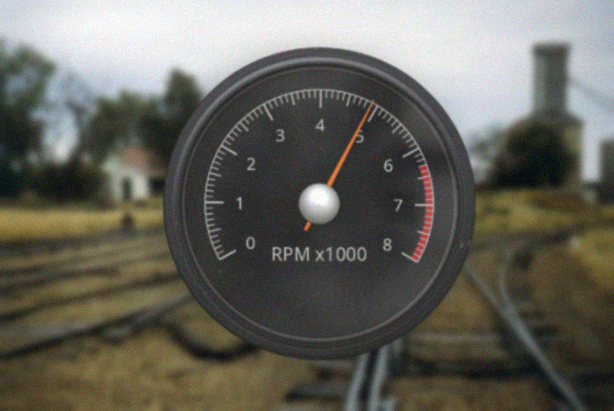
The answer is 4900 rpm
